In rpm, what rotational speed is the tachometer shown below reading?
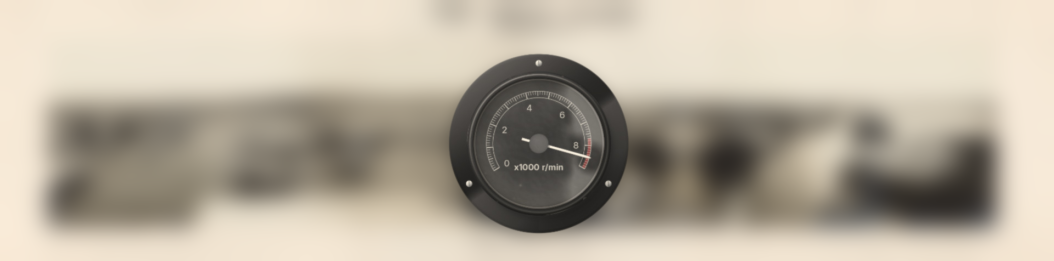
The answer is 8500 rpm
